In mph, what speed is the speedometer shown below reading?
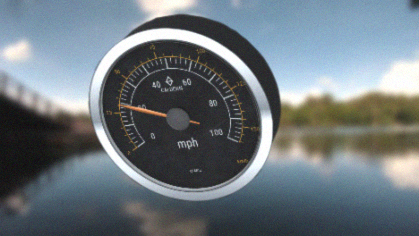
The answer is 20 mph
